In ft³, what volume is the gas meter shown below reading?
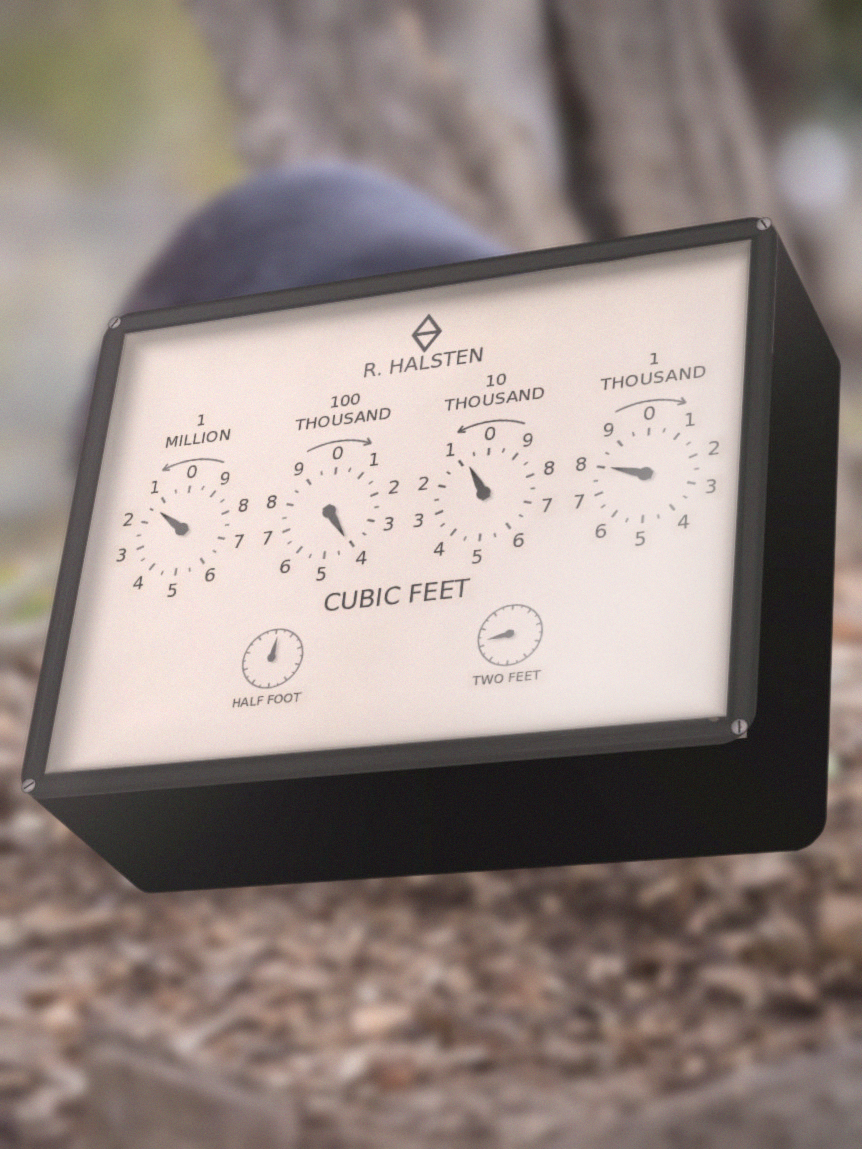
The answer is 140800 ft³
